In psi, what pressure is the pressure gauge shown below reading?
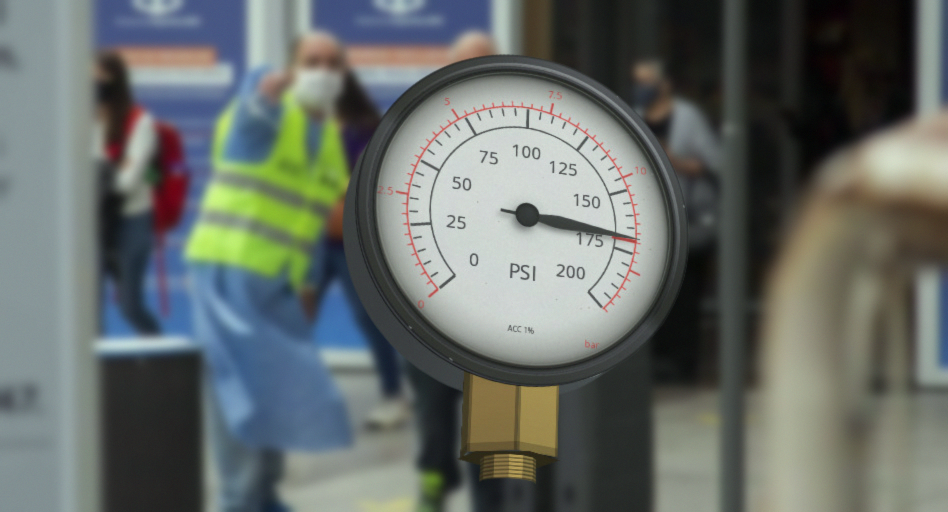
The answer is 170 psi
